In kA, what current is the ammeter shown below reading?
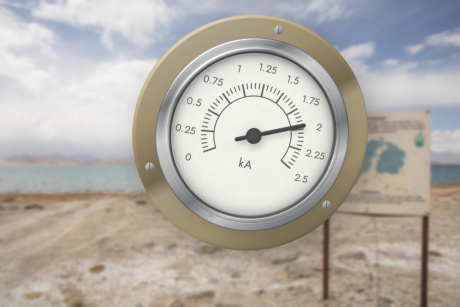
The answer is 1.95 kA
